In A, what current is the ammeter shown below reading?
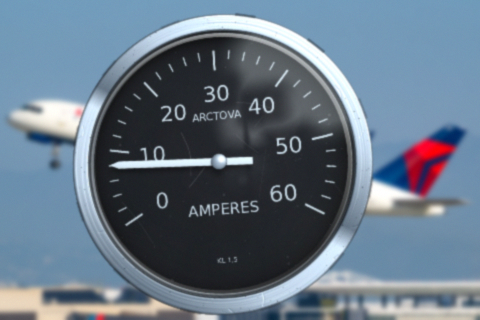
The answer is 8 A
